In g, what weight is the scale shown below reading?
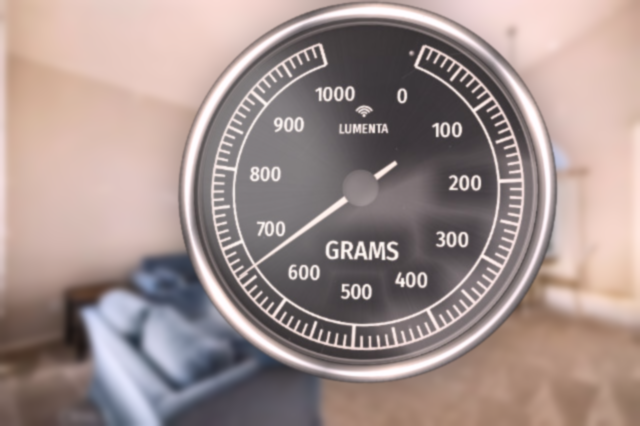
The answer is 660 g
